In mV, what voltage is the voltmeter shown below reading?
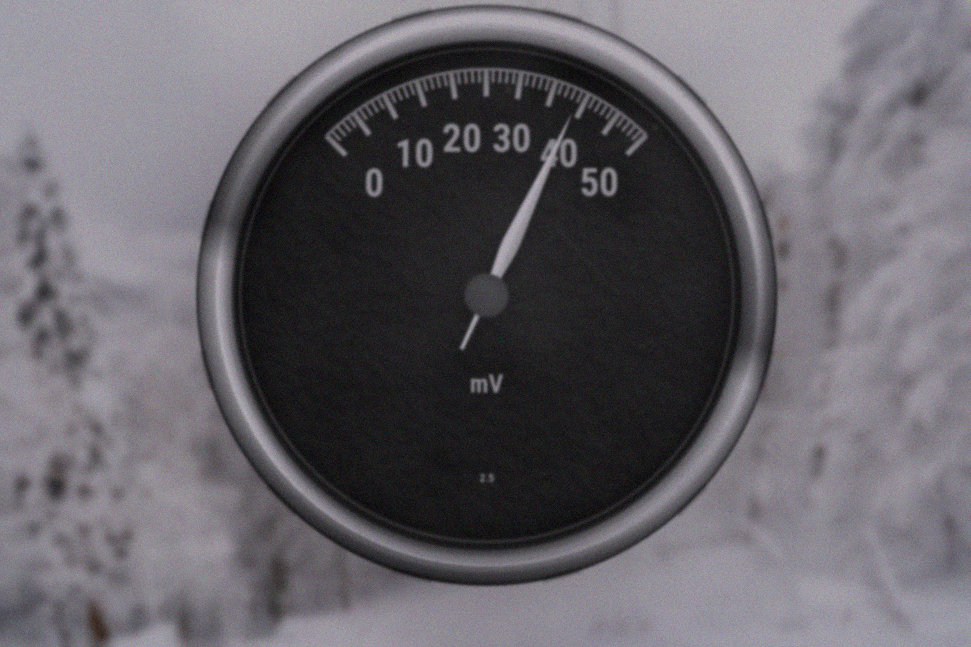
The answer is 39 mV
